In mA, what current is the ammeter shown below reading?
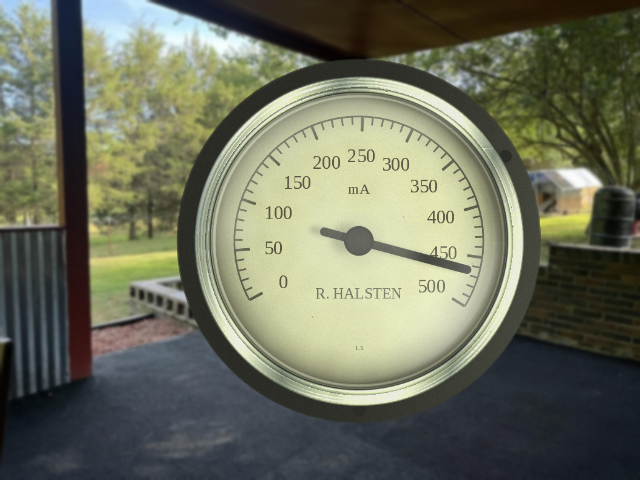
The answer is 465 mA
